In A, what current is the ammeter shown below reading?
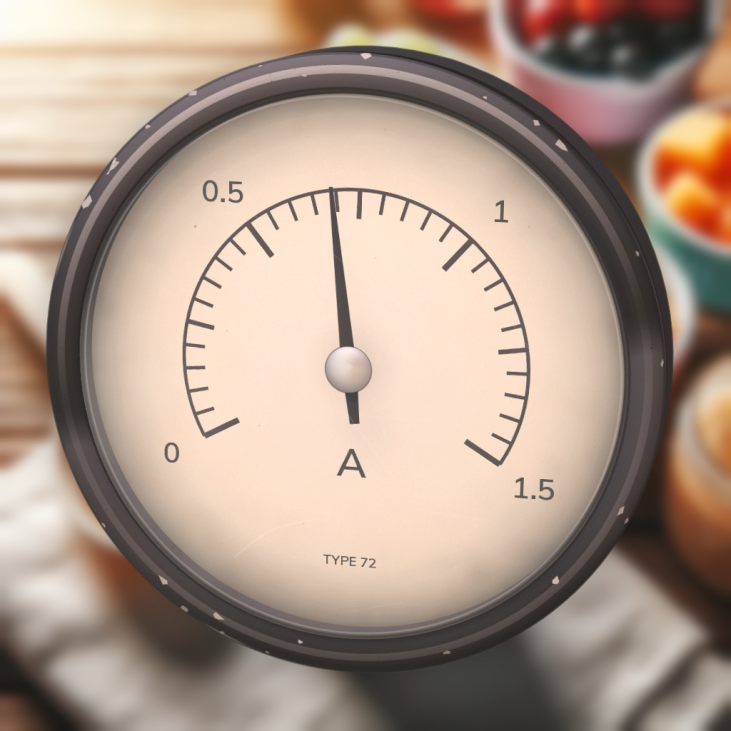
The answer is 0.7 A
